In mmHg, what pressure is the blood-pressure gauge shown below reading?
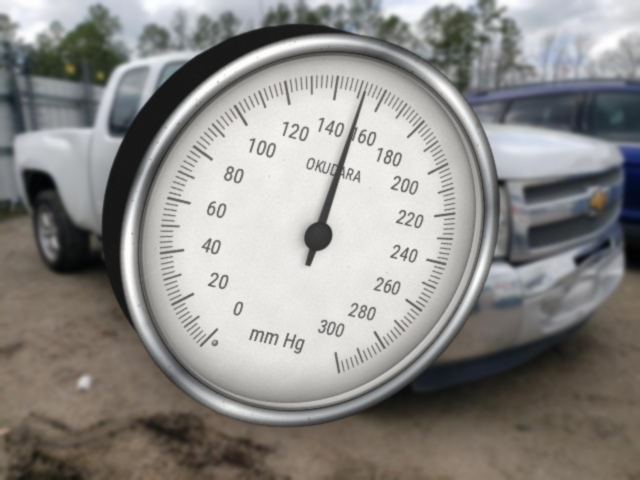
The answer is 150 mmHg
